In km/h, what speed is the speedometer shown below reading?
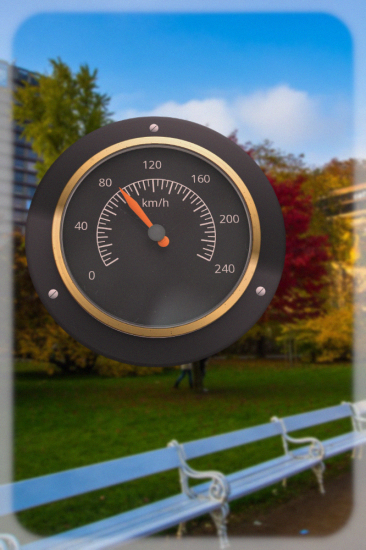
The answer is 85 km/h
